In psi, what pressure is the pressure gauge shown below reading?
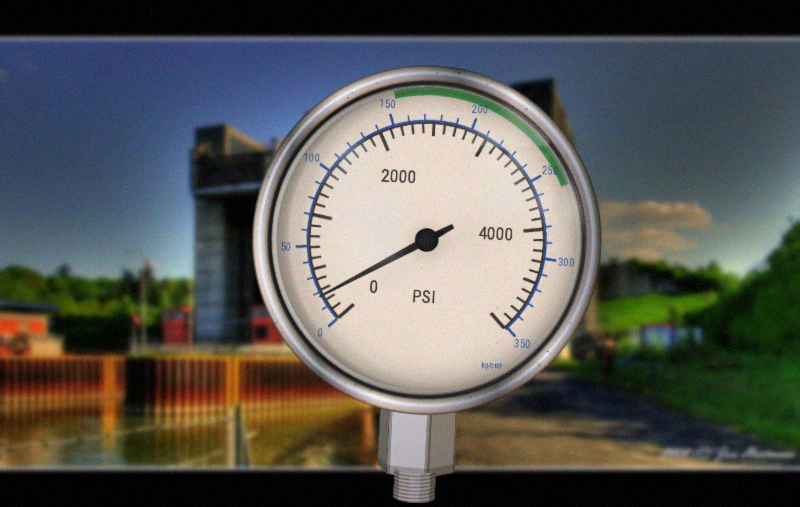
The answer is 250 psi
